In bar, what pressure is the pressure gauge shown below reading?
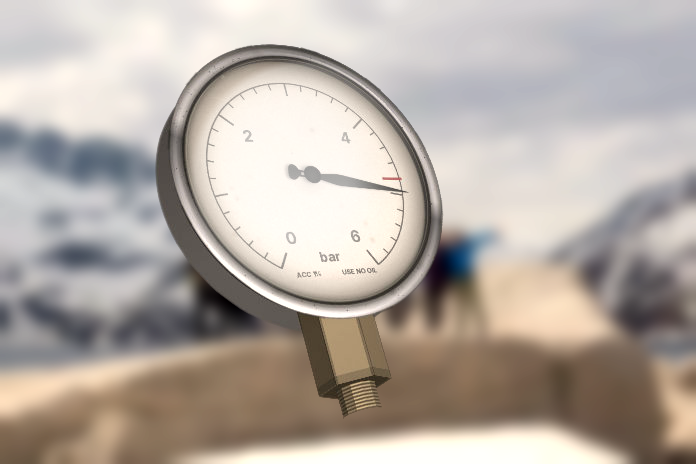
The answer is 5 bar
